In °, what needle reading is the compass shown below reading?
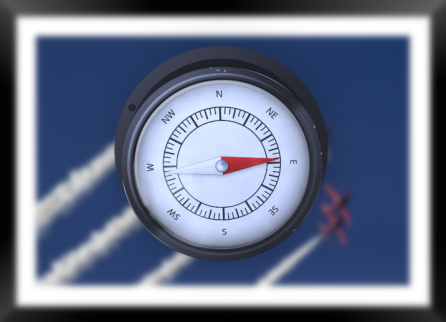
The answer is 85 °
